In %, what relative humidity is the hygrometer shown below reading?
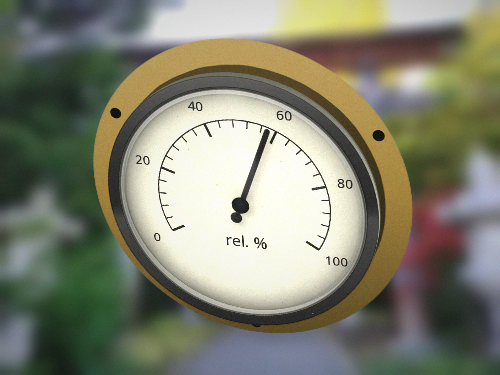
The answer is 58 %
